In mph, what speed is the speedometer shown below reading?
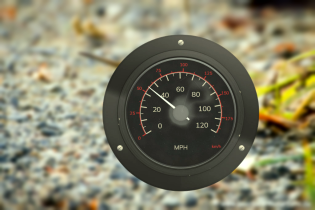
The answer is 35 mph
